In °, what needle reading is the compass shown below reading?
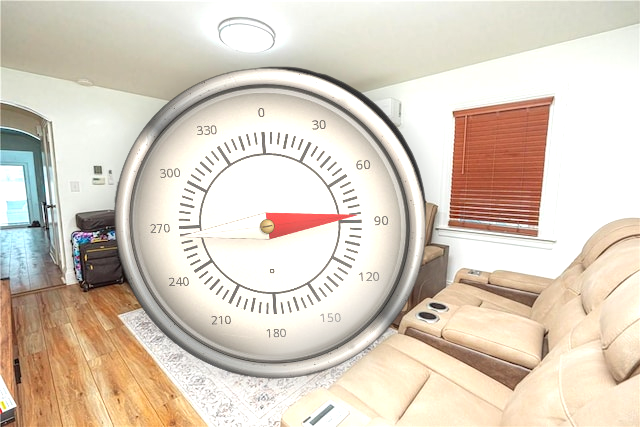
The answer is 85 °
